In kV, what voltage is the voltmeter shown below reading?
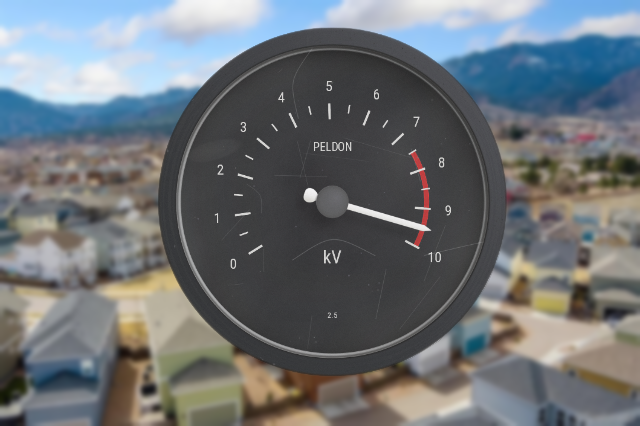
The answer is 9.5 kV
